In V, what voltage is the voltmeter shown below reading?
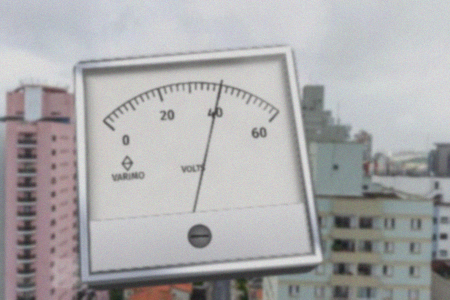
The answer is 40 V
